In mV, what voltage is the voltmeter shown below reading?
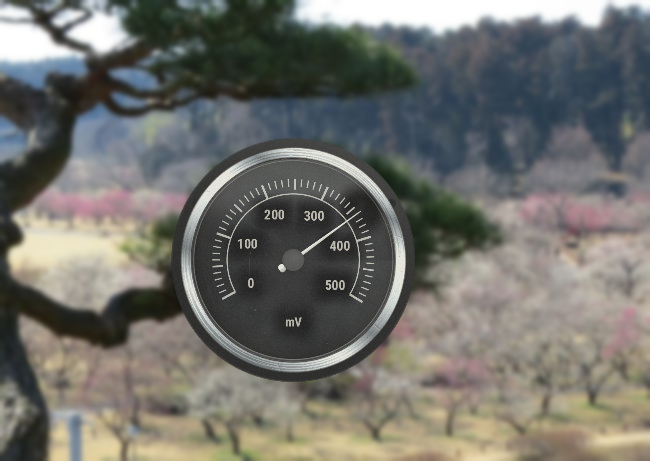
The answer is 360 mV
